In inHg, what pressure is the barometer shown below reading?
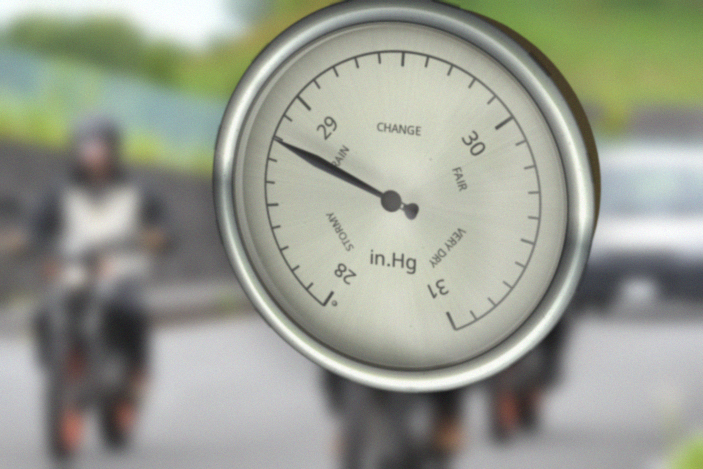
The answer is 28.8 inHg
